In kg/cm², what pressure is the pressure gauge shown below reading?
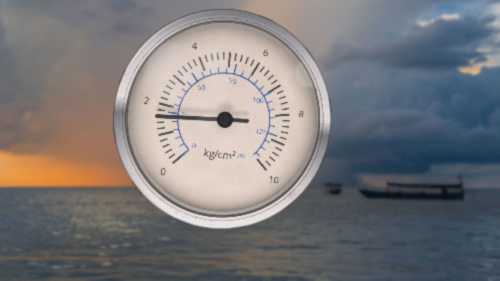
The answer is 1.6 kg/cm²
